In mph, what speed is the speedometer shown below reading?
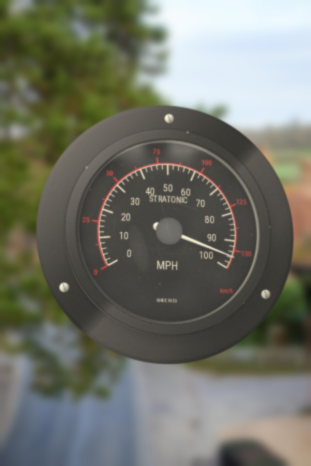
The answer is 96 mph
